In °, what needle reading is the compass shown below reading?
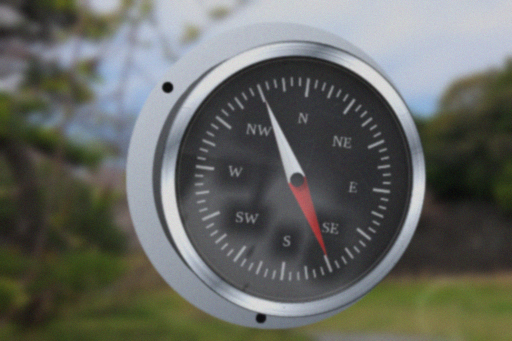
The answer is 150 °
